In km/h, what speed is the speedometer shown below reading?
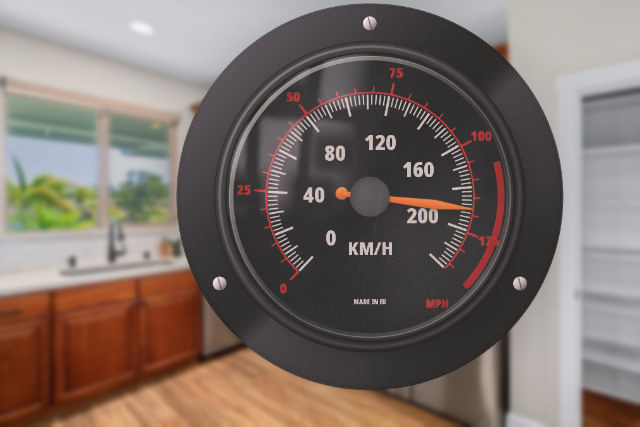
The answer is 190 km/h
